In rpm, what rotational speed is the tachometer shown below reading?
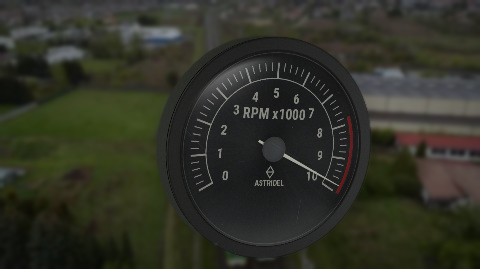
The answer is 9800 rpm
